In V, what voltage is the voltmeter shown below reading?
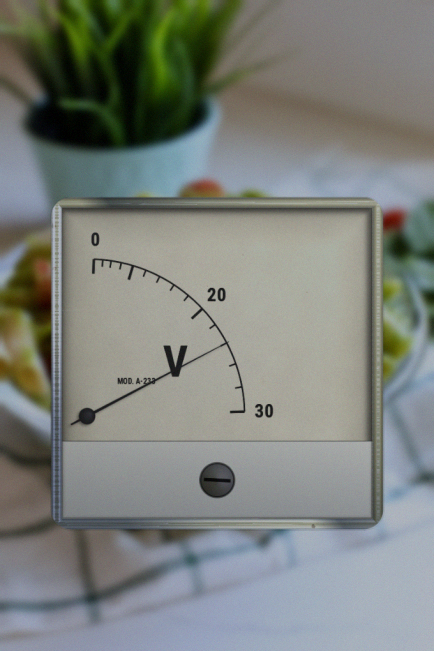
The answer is 24 V
